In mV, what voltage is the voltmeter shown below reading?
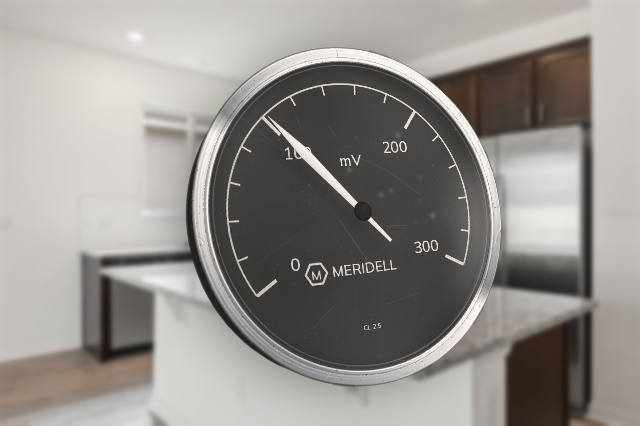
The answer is 100 mV
